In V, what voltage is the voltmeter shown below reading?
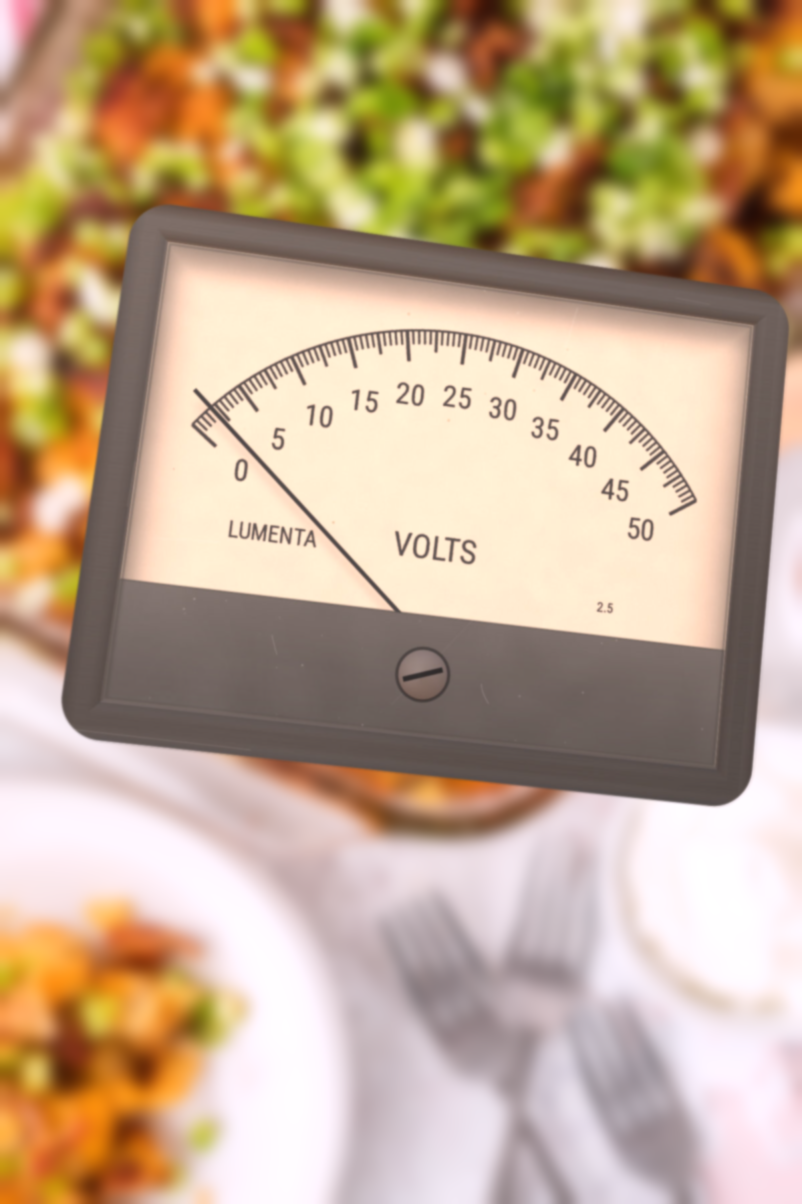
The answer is 2 V
